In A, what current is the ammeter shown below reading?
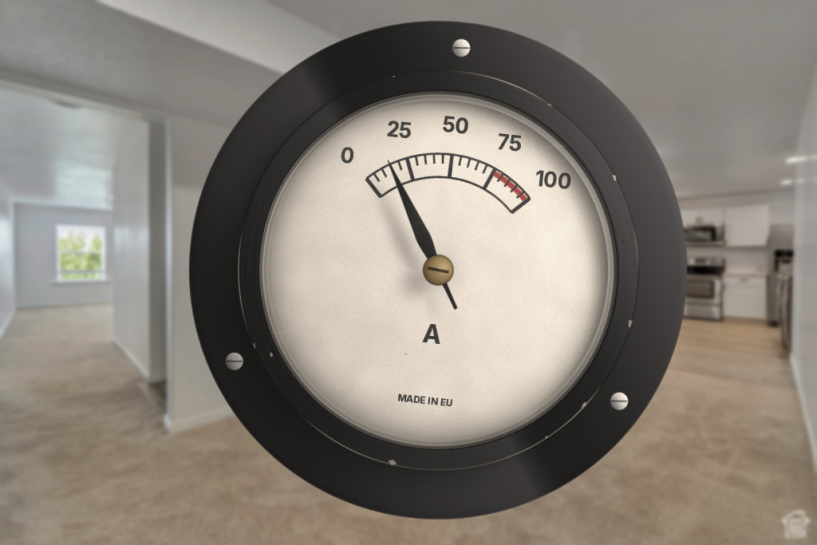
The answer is 15 A
